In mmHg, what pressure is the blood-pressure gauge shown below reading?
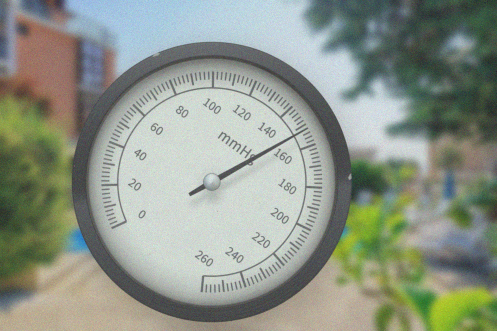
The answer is 152 mmHg
